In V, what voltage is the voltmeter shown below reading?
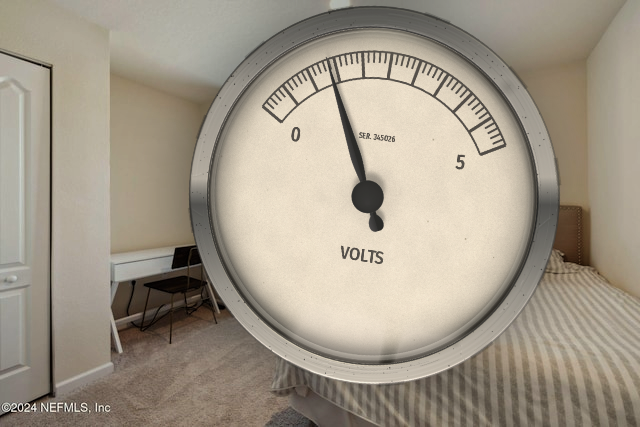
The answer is 1.4 V
